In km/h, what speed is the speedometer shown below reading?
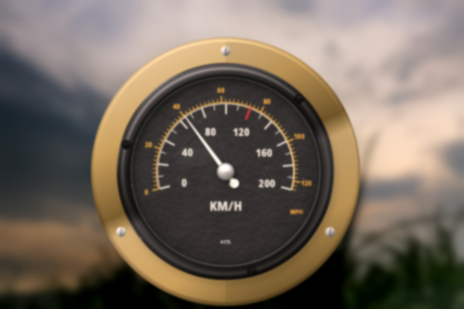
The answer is 65 km/h
